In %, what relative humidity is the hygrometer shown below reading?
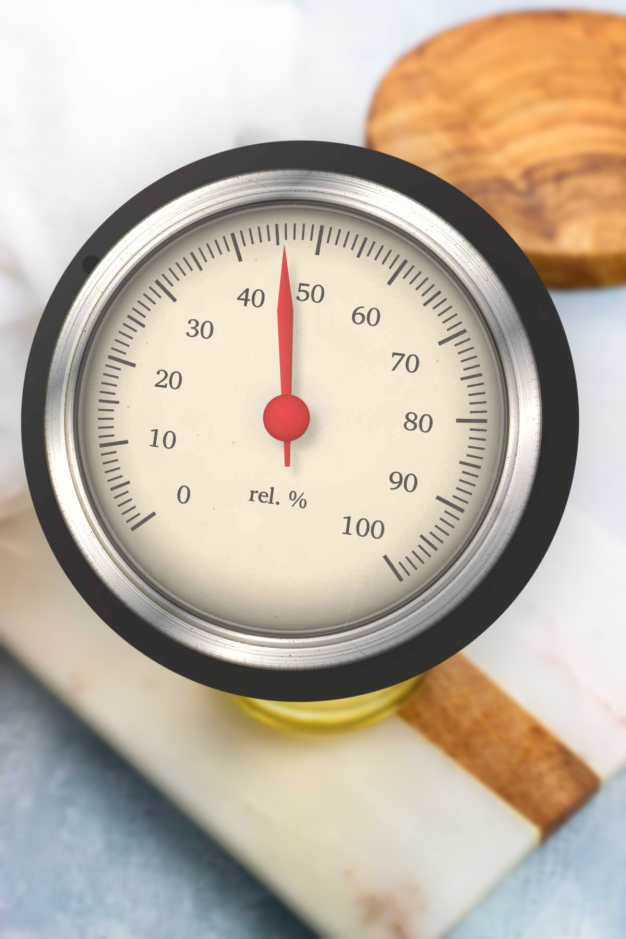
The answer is 46 %
